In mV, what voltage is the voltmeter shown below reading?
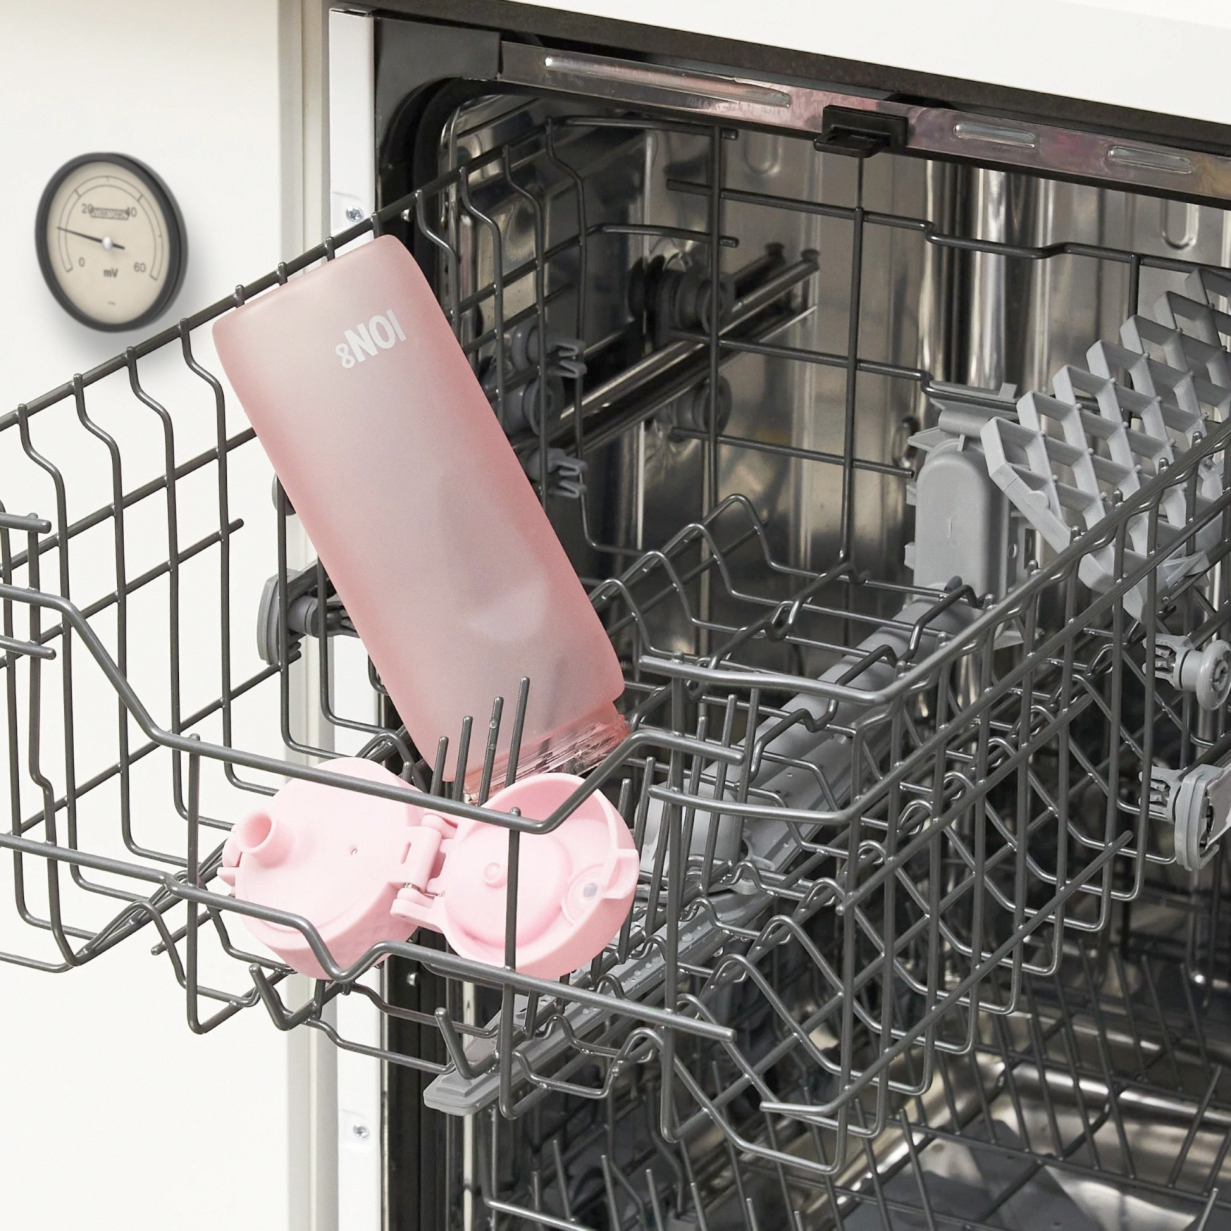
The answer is 10 mV
